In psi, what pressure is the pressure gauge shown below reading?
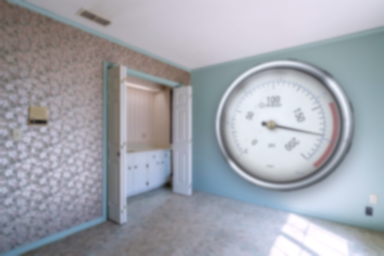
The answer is 175 psi
